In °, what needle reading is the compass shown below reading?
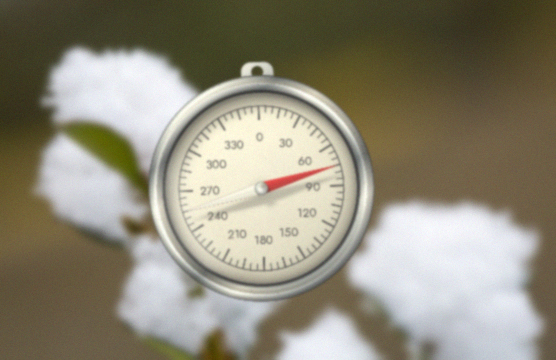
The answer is 75 °
